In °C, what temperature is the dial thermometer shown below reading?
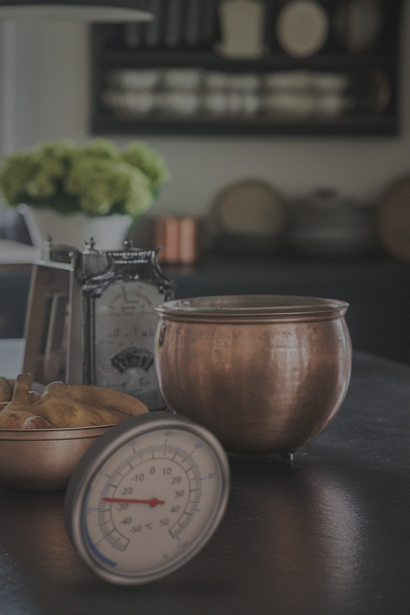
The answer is -25 °C
